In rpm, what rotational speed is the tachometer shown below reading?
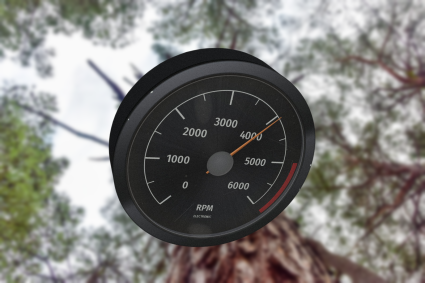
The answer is 4000 rpm
